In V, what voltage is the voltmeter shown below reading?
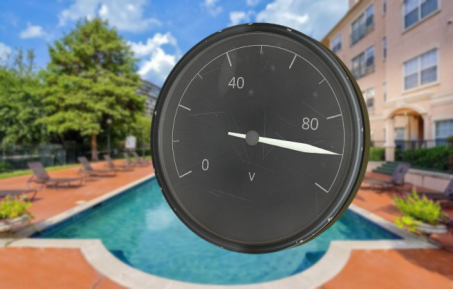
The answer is 90 V
